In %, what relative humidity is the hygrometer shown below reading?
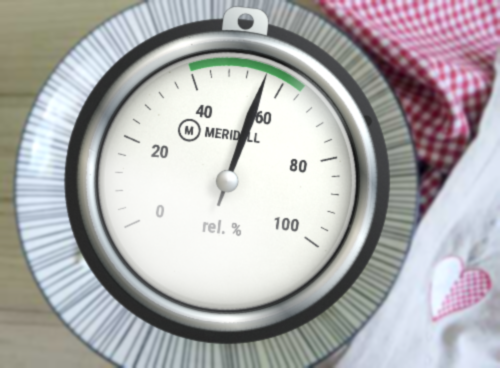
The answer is 56 %
